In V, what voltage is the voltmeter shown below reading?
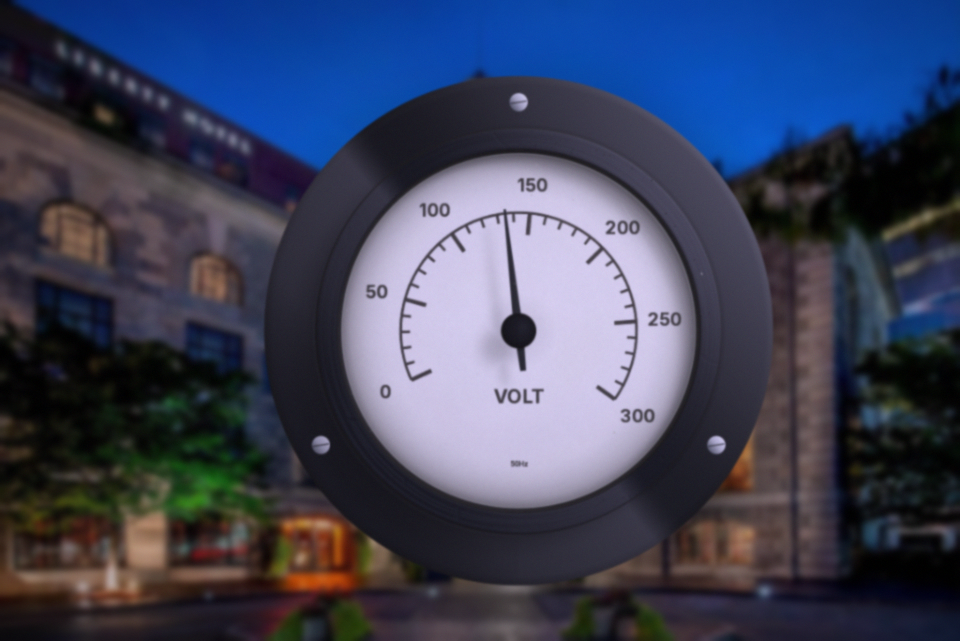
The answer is 135 V
